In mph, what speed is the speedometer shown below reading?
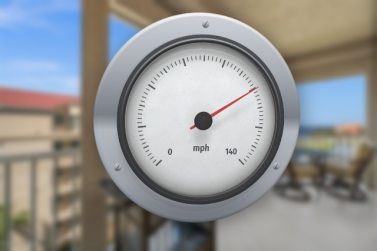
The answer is 100 mph
